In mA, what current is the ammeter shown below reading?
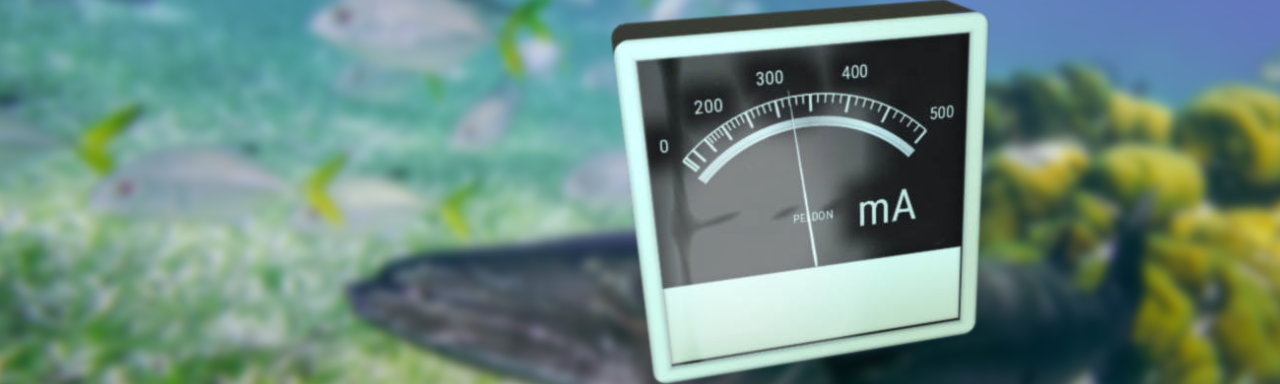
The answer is 320 mA
